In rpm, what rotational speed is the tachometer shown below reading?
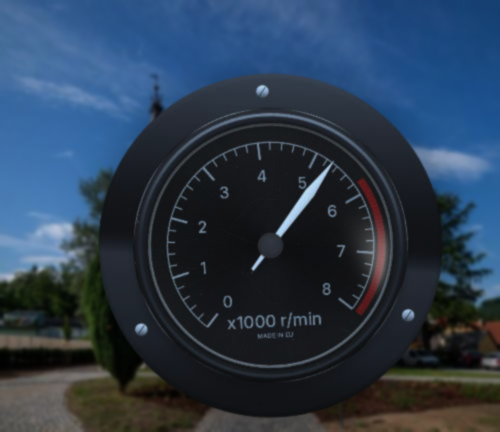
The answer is 5300 rpm
